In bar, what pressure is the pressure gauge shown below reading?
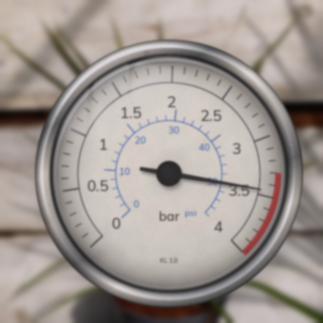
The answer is 3.45 bar
